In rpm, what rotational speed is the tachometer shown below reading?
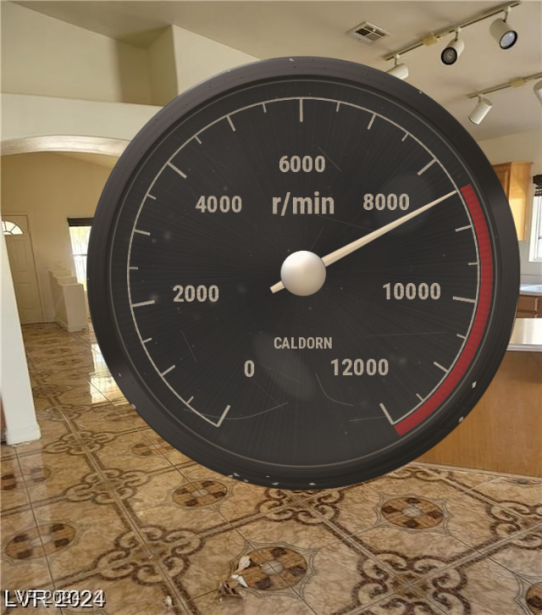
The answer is 8500 rpm
